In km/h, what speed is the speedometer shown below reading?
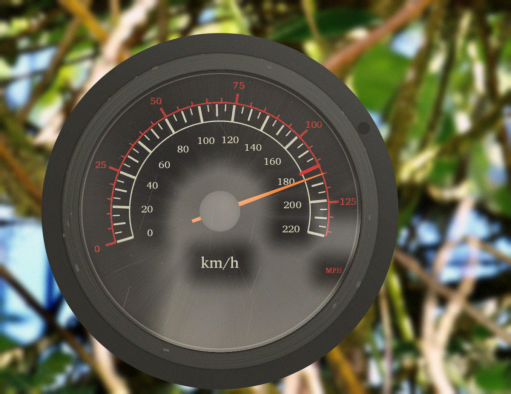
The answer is 185 km/h
